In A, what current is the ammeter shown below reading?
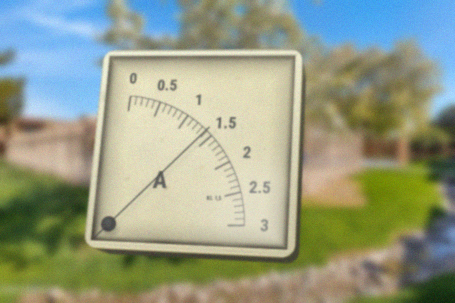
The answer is 1.4 A
